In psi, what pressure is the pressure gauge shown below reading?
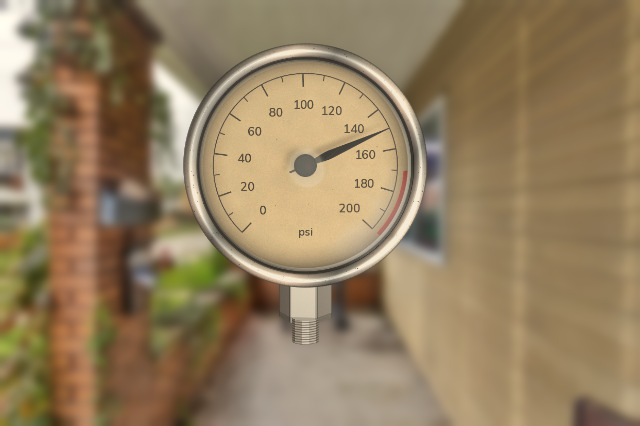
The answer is 150 psi
